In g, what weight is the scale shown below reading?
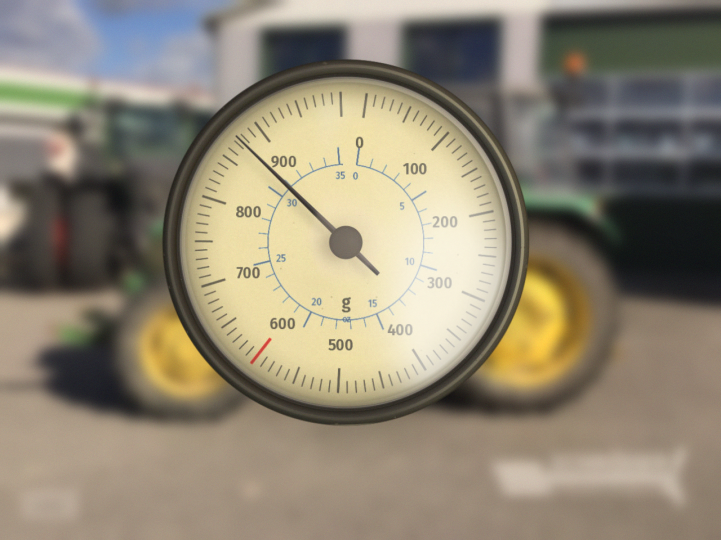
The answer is 875 g
